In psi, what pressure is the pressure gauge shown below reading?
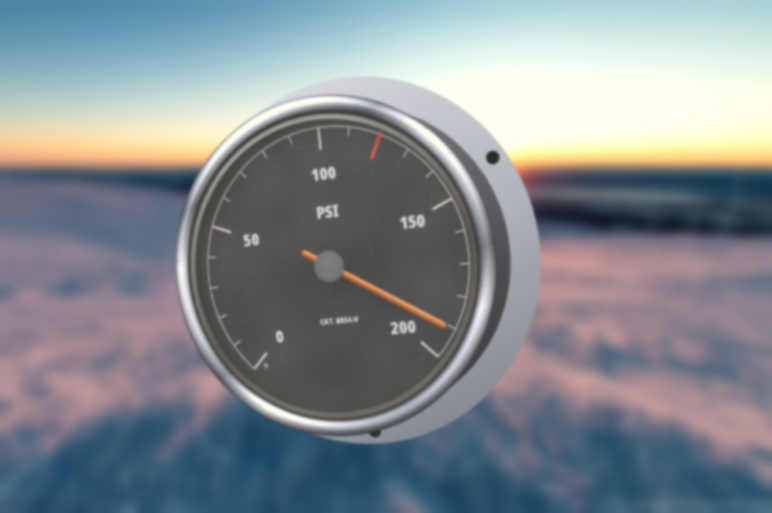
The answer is 190 psi
